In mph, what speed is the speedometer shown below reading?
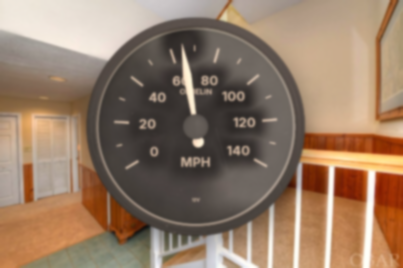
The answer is 65 mph
